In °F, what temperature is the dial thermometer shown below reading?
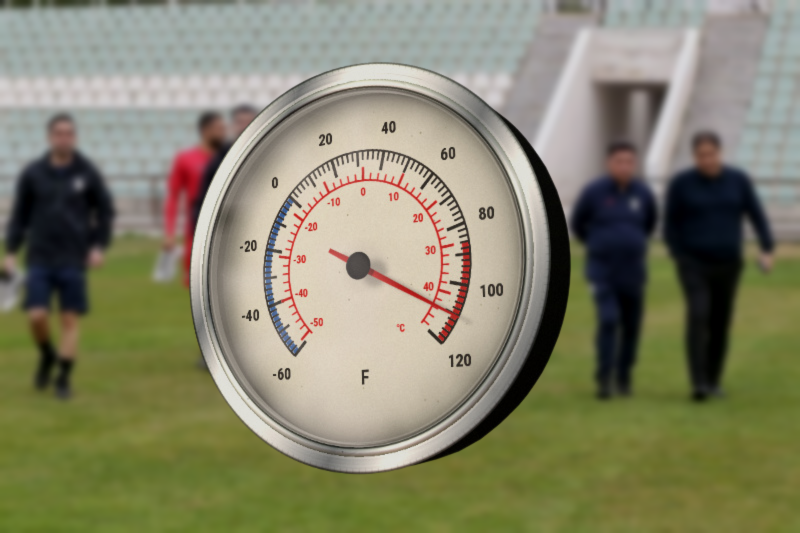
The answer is 110 °F
